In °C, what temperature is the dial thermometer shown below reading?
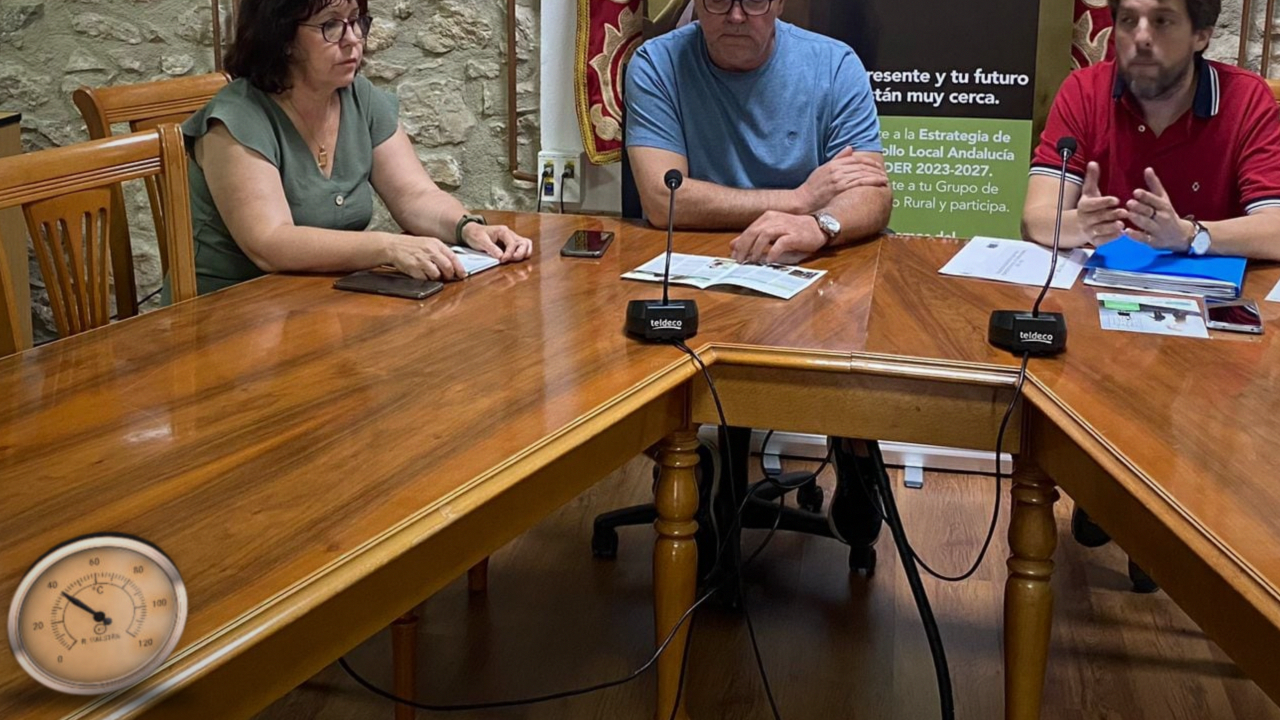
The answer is 40 °C
